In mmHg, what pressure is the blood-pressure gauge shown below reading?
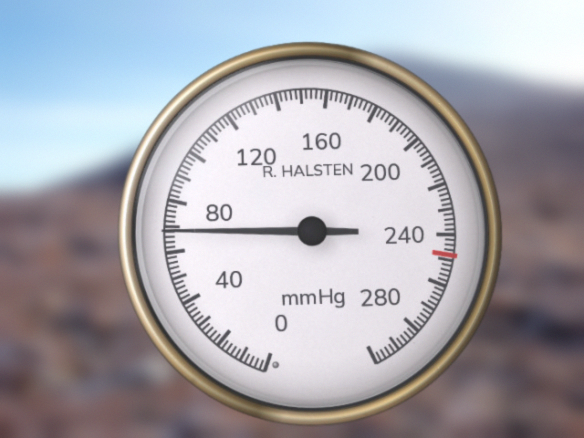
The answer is 68 mmHg
